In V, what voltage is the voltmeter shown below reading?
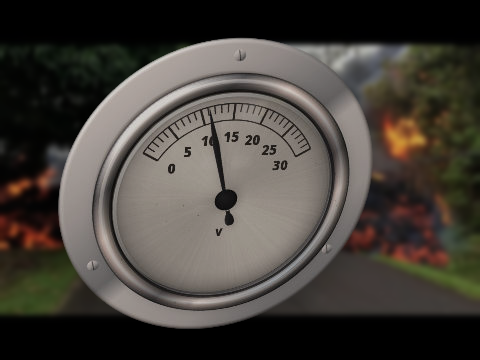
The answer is 11 V
